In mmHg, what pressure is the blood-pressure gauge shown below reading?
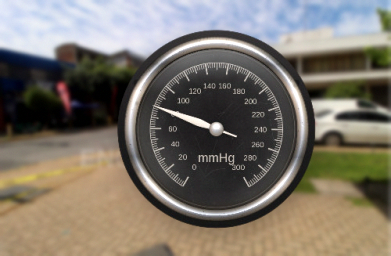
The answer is 80 mmHg
